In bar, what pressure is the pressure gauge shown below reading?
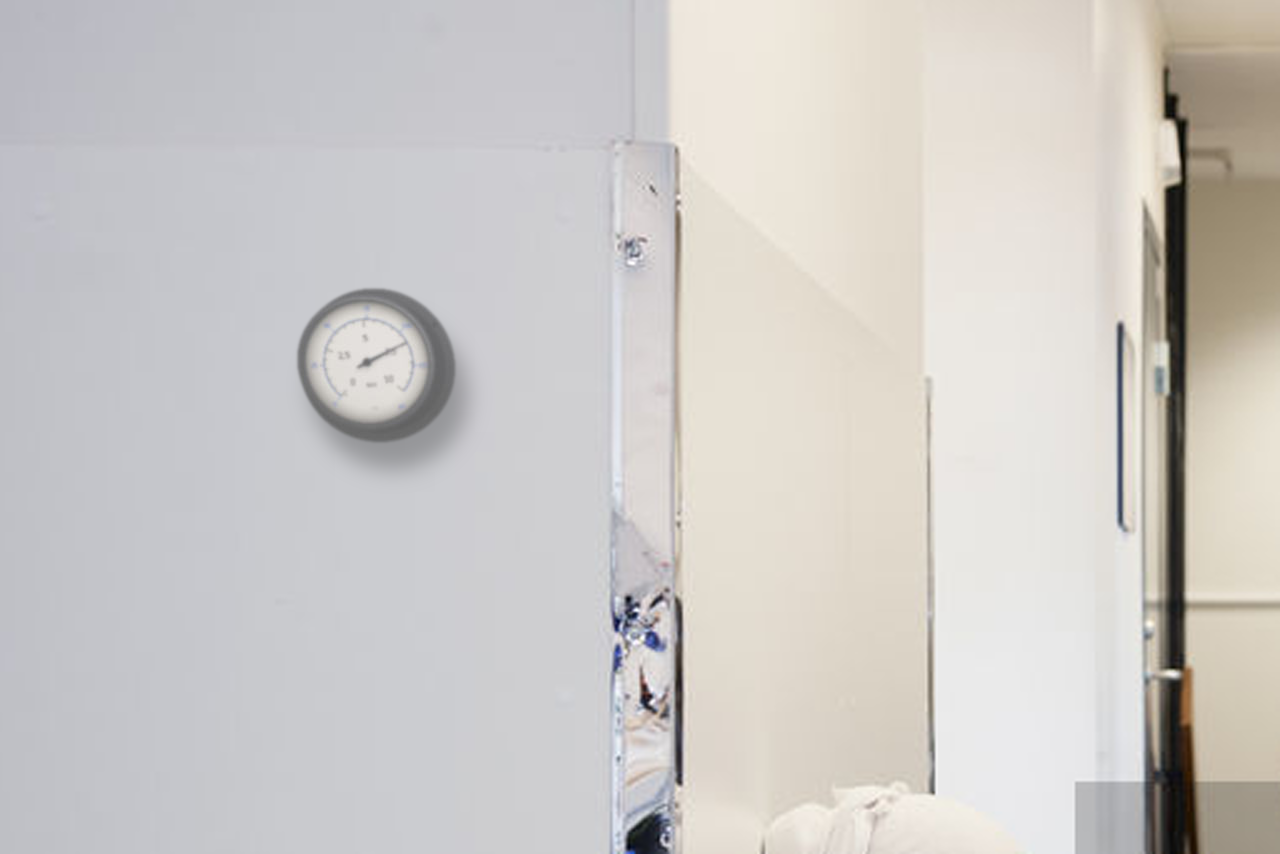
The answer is 7.5 bar
